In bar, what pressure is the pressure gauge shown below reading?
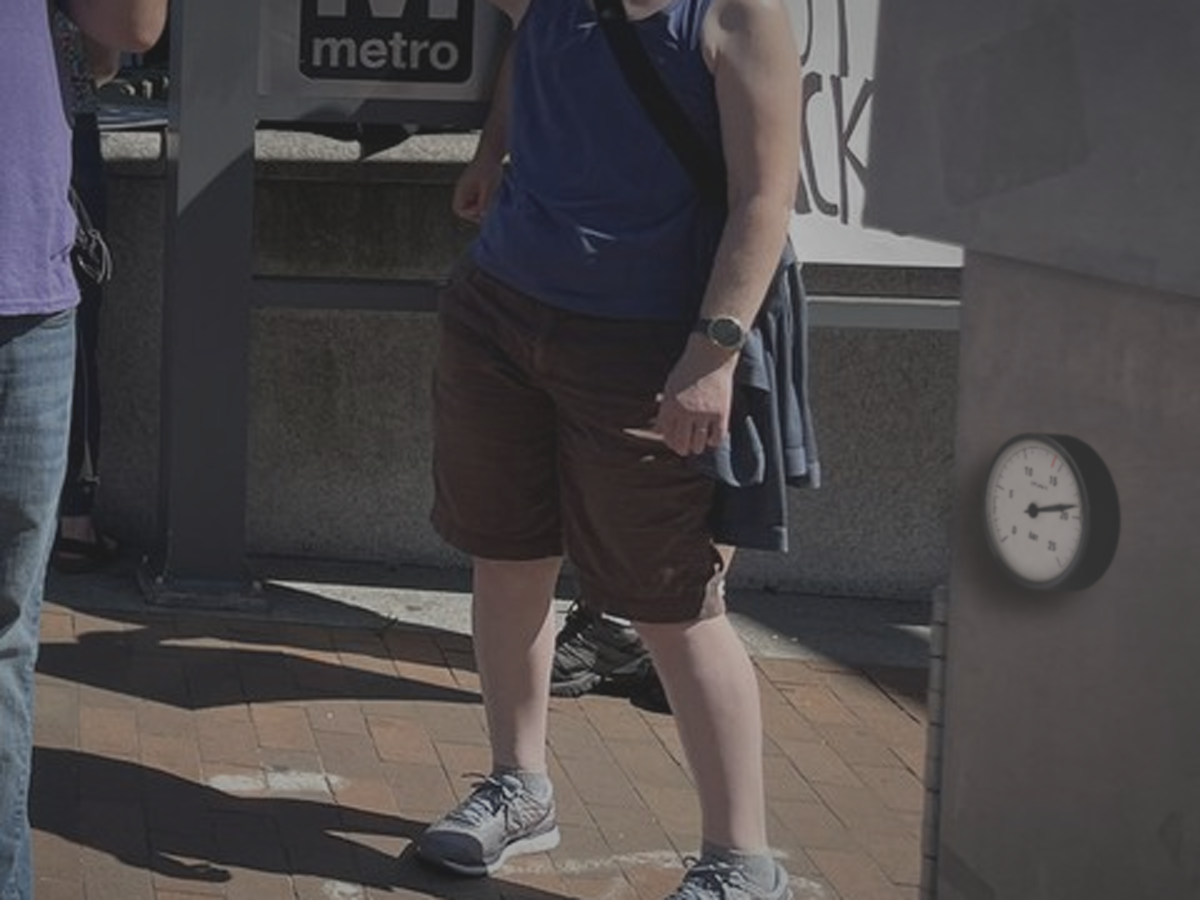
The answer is 19 bar
